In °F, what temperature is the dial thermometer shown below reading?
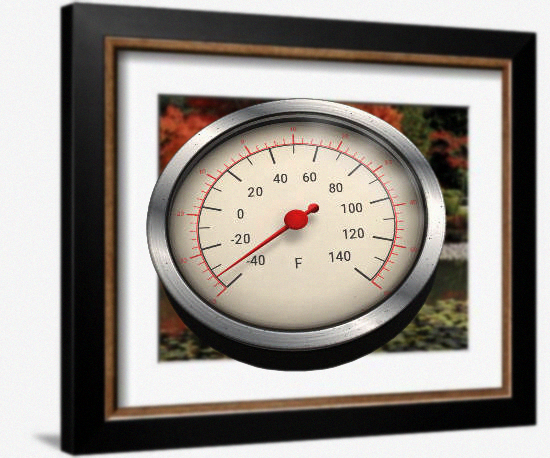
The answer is -35 °F
